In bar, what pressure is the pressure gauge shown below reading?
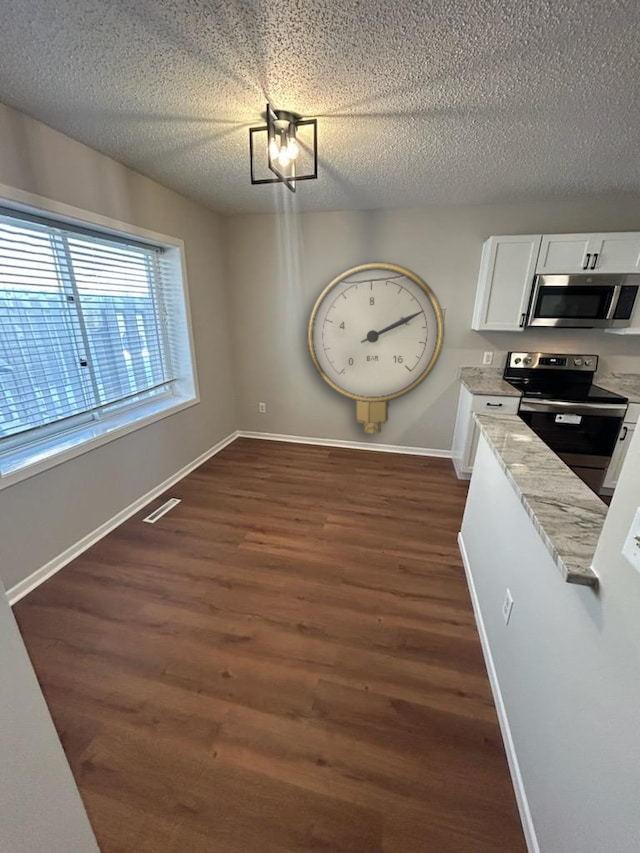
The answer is 12 bar
